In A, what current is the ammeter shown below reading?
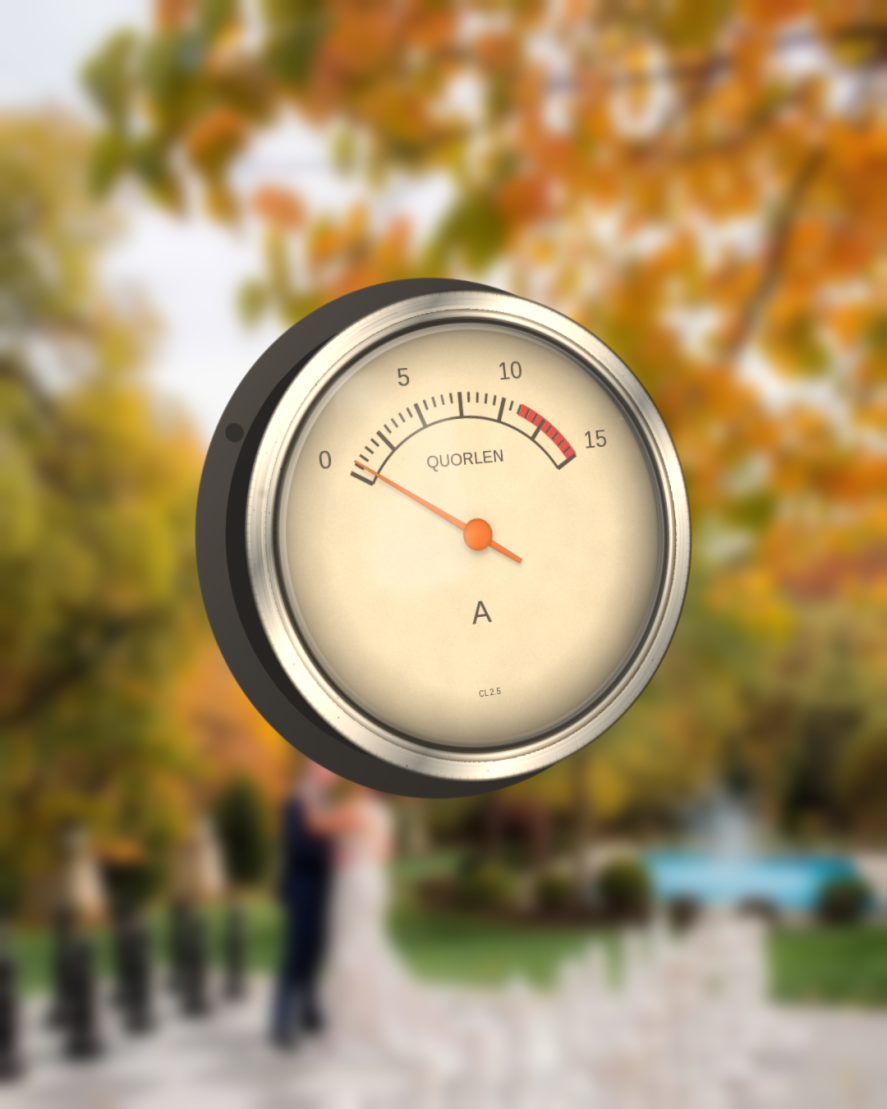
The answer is 0.5 A
